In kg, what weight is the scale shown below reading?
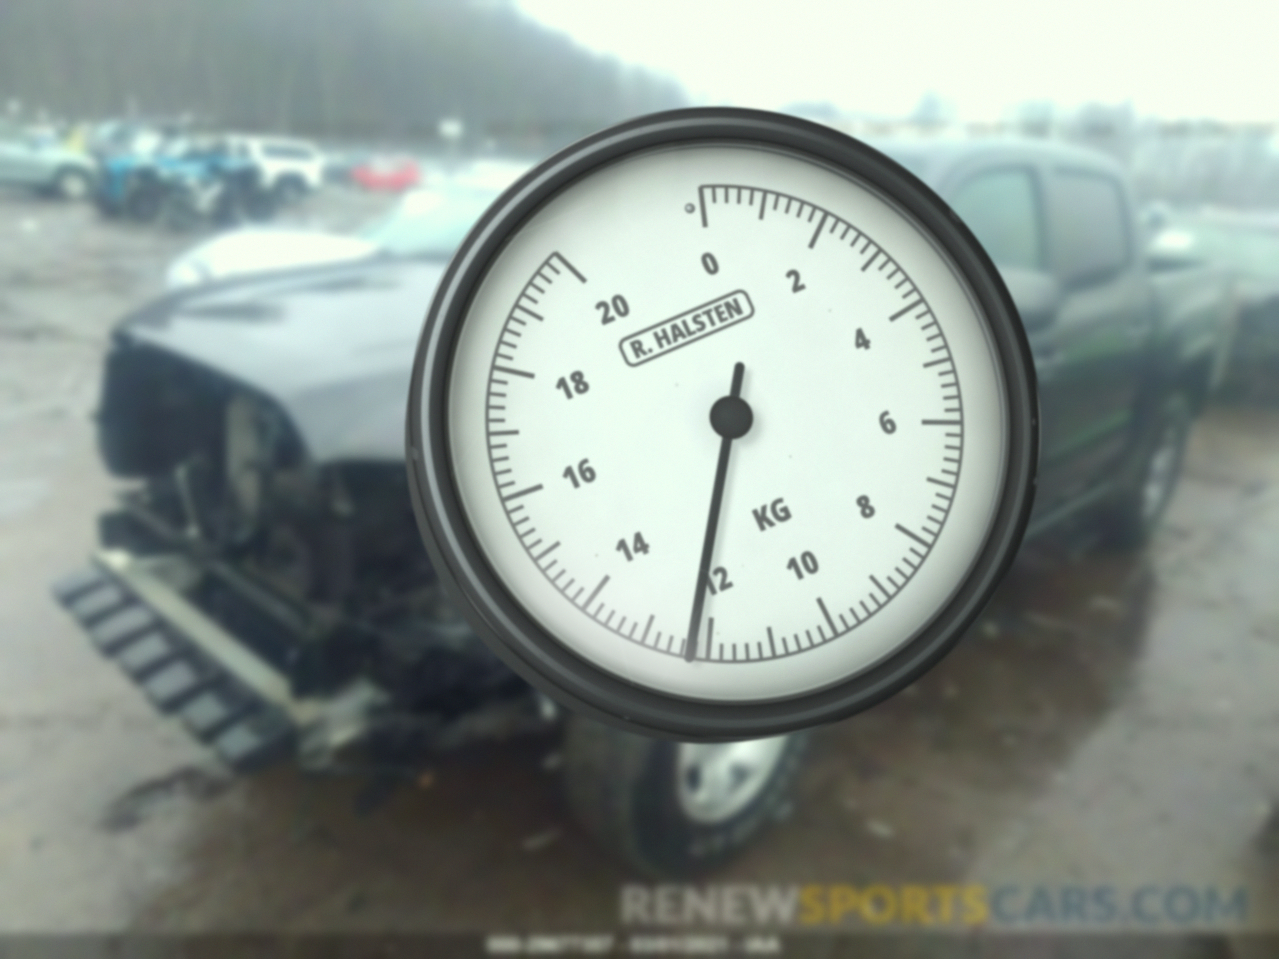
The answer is 12.3 kg
